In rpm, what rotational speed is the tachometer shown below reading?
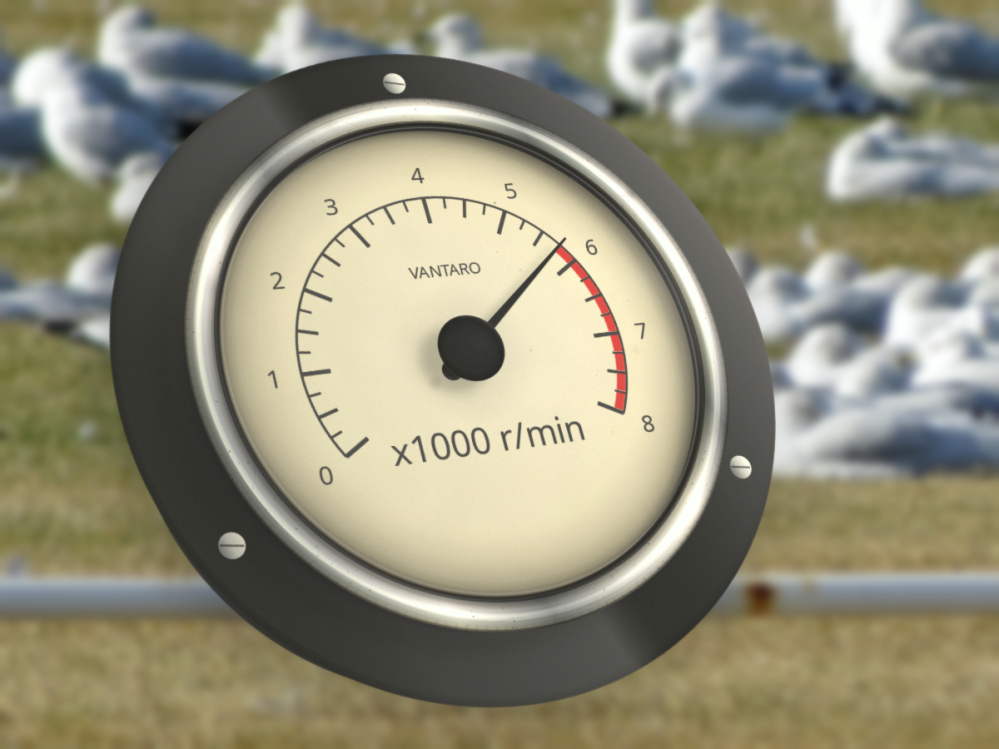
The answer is 5750 rpm
